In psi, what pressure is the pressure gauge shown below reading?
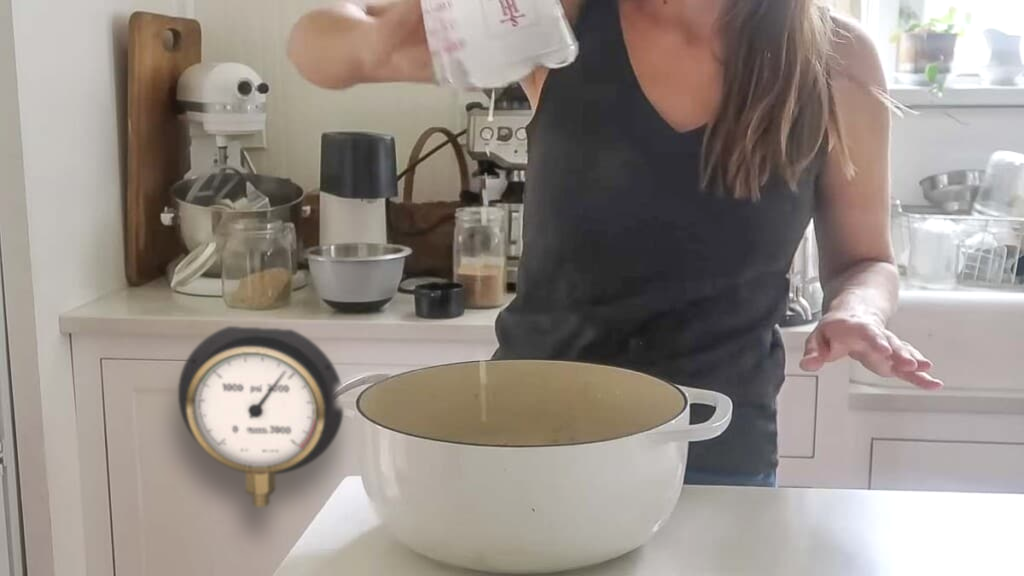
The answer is 1900 psi
